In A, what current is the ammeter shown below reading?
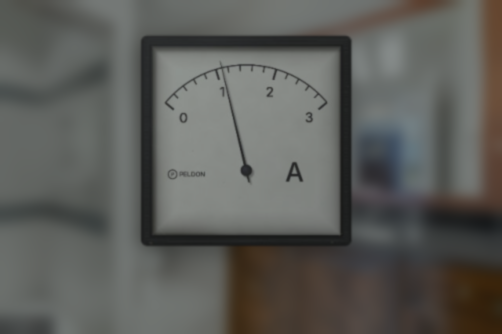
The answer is 1.1 A
